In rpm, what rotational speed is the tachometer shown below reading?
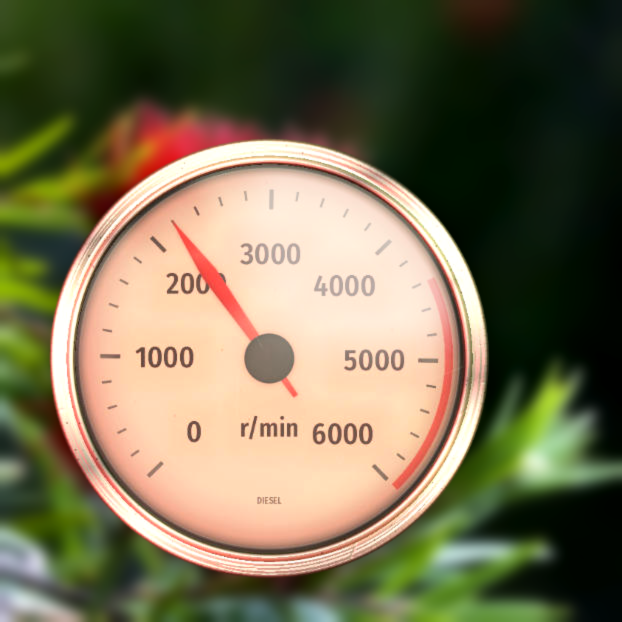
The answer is 2200 rpm
